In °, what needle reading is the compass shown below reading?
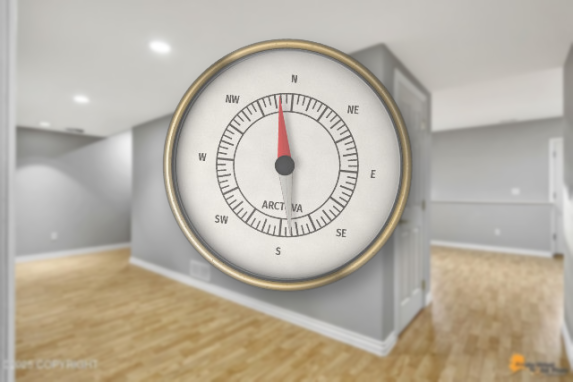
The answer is 350 °
